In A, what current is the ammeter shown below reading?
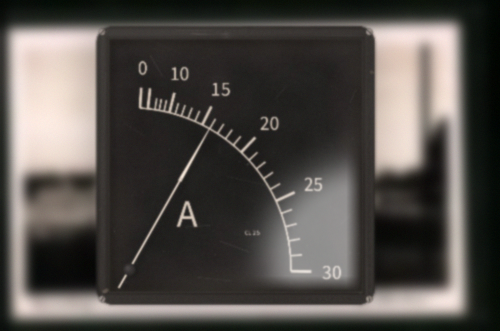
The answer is 16 A
